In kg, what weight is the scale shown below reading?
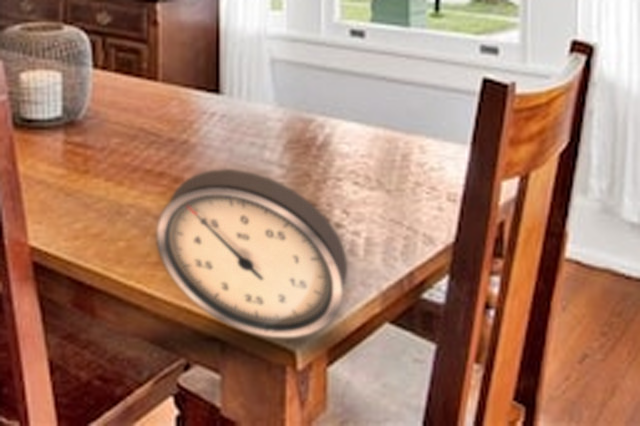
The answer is 4.5 kg
